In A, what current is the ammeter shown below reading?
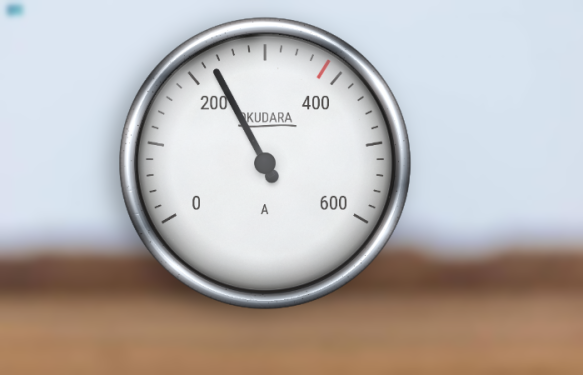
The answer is 230 A
